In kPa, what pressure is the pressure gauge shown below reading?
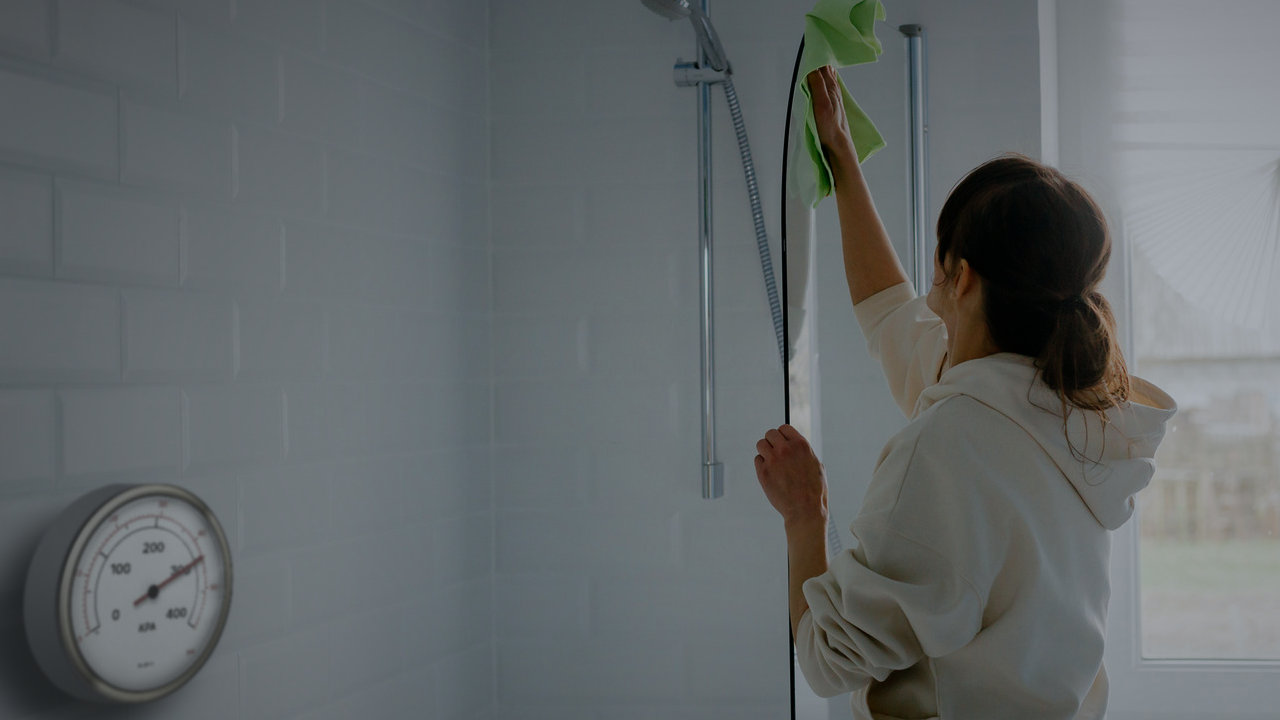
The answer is 300 kPa
